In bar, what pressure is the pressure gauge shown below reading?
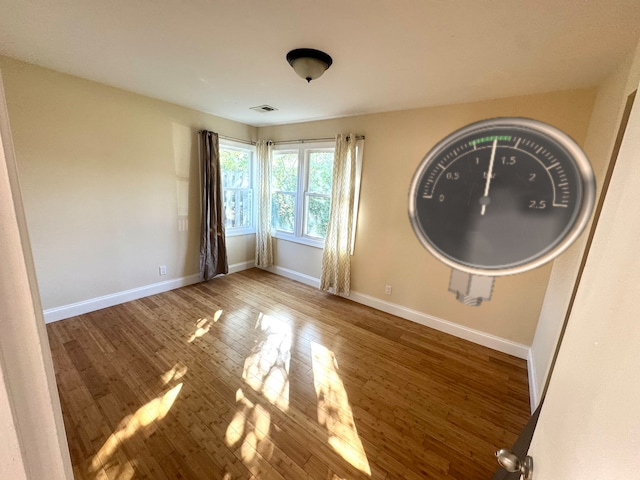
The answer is 1.25 bar
